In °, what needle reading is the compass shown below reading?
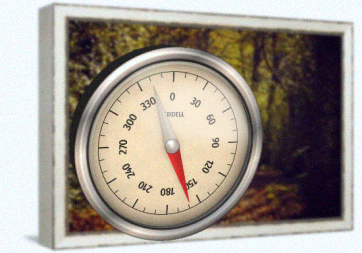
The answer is 160 °
